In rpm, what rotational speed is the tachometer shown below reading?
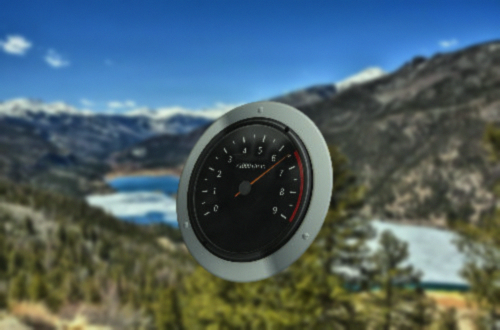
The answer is 6500 rpm
